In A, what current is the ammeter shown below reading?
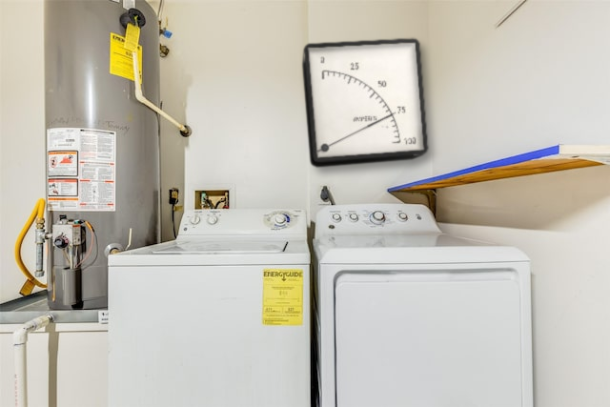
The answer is 75 A
